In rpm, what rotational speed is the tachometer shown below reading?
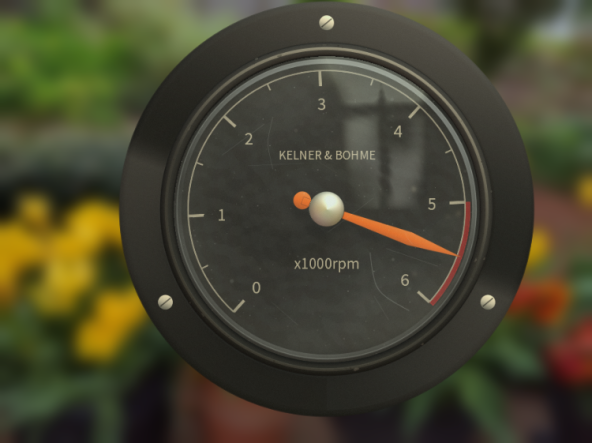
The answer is 5500 rpm
